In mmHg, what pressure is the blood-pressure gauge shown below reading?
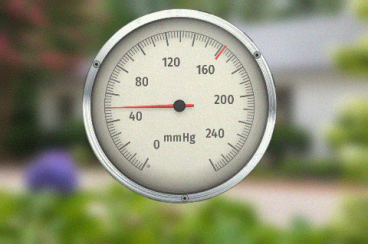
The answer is 50 mmHg
